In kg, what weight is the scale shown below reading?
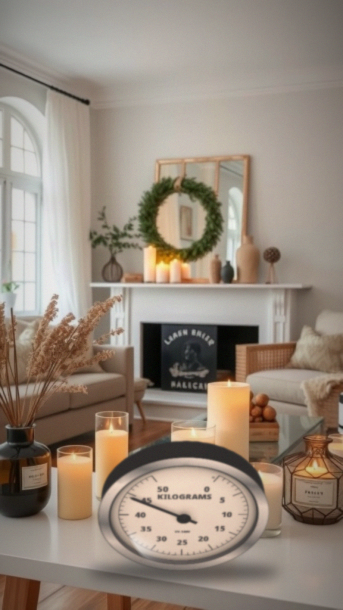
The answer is 45 kg
